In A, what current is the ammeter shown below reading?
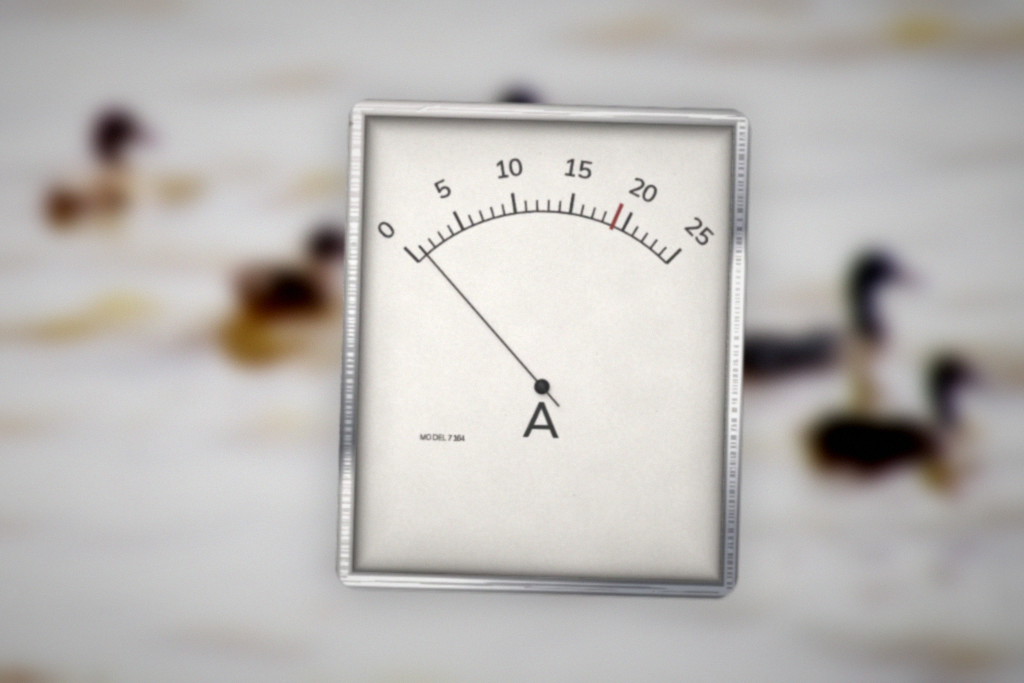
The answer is 1 A
